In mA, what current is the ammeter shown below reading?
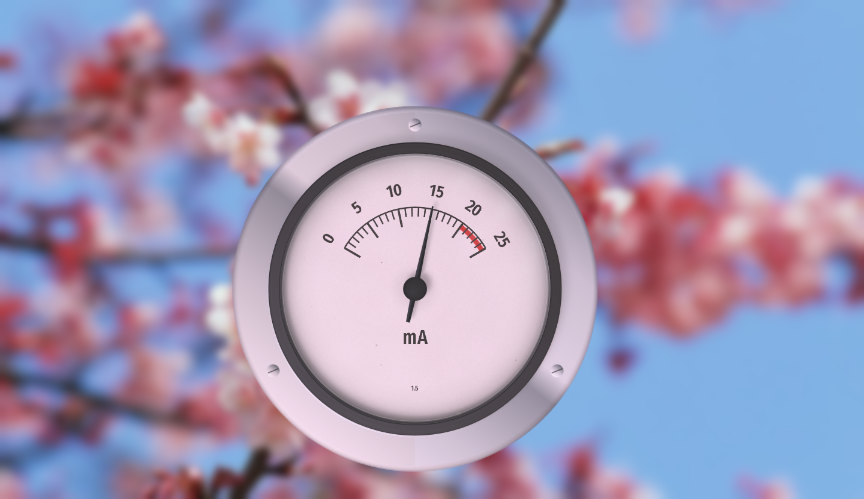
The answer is 15 mA
